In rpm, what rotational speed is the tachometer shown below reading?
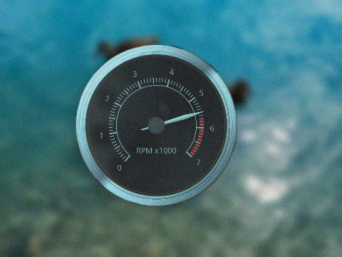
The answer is 5500 rpm
